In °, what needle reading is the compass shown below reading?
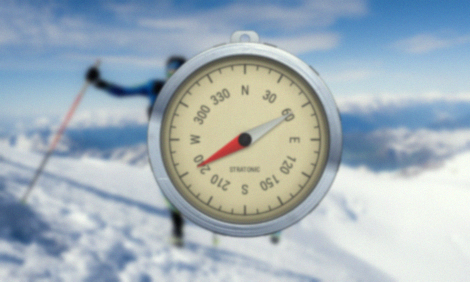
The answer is 240 °
